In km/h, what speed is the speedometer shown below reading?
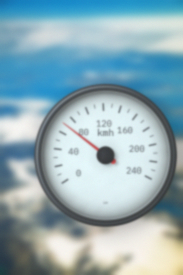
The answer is 70 km/h
